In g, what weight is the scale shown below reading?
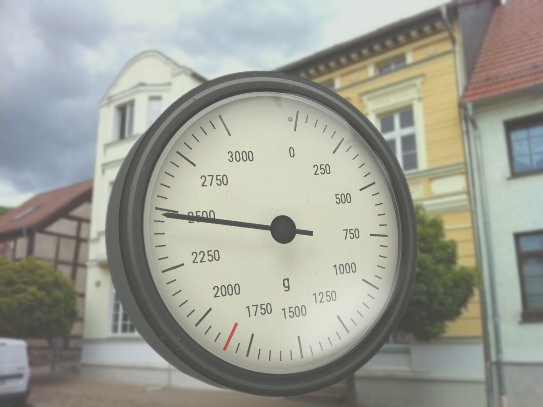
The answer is 2475 g
